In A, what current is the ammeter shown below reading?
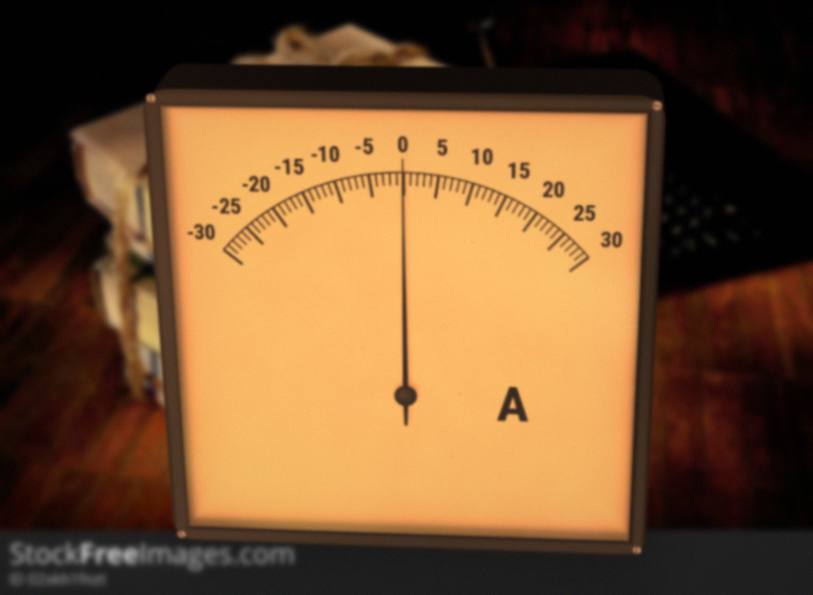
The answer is 0 A
